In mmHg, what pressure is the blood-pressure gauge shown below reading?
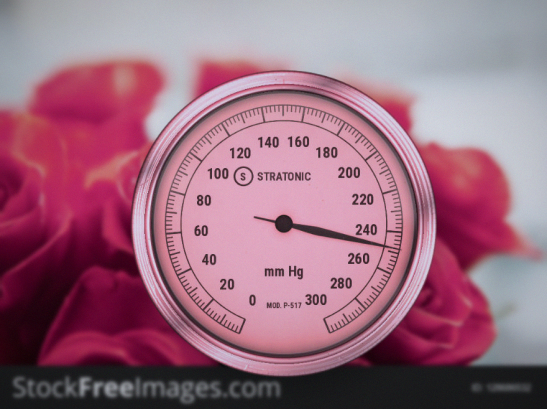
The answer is 248 mmHg
